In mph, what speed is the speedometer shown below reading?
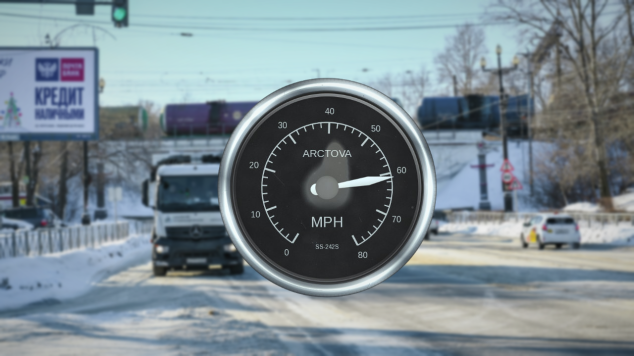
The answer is 61 mph
